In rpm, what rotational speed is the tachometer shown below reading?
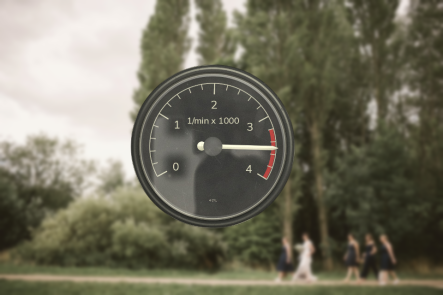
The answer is 3500 rpm
